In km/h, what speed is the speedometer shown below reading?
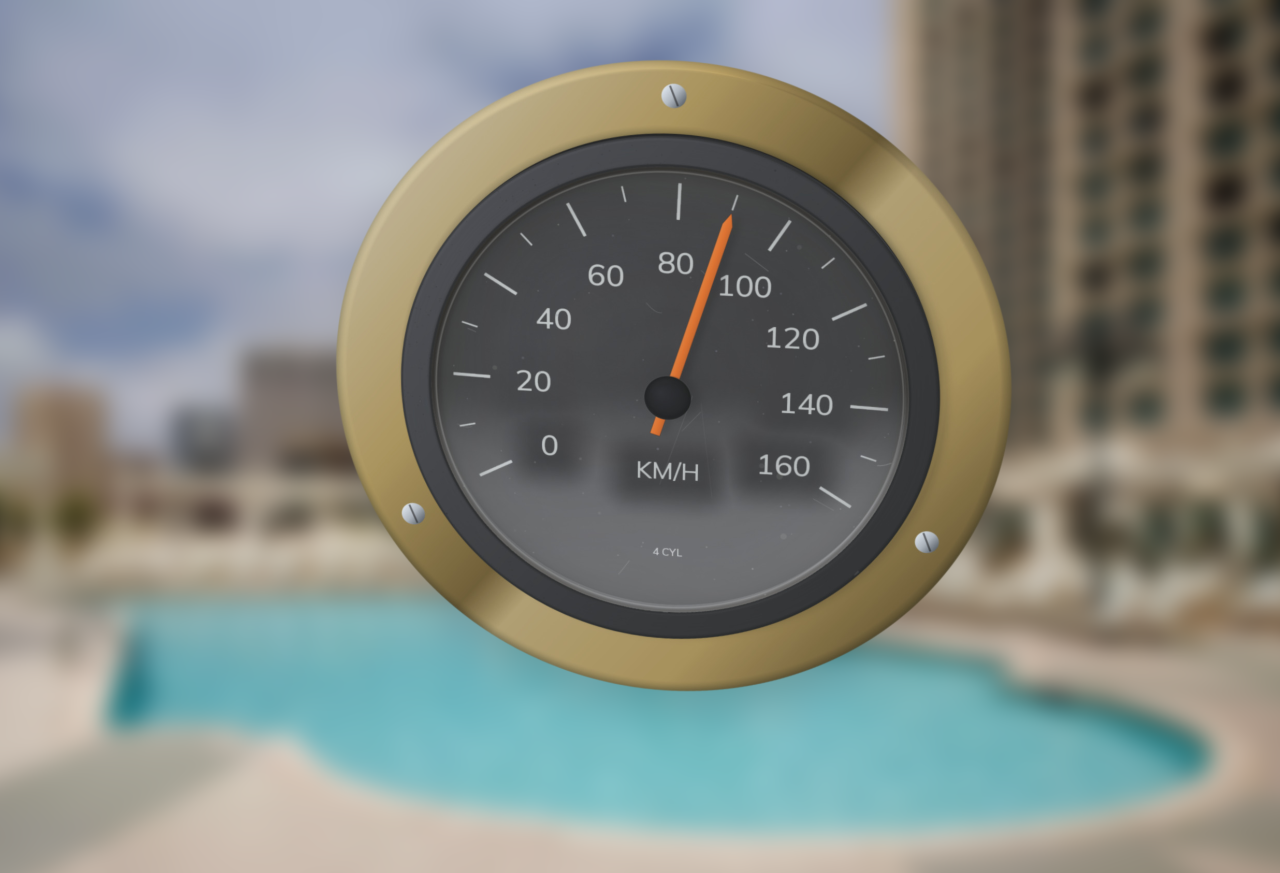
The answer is 90 km/h
